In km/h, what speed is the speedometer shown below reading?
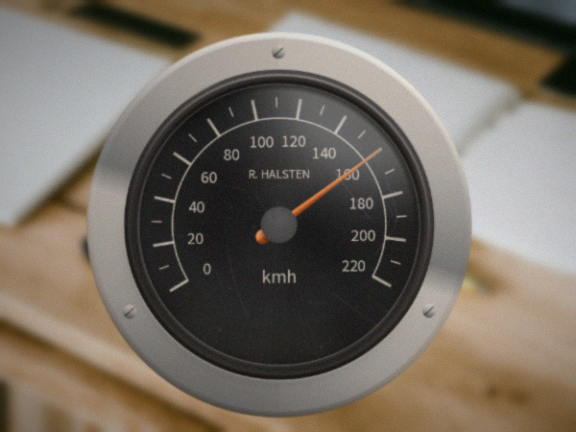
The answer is 160 km/h
